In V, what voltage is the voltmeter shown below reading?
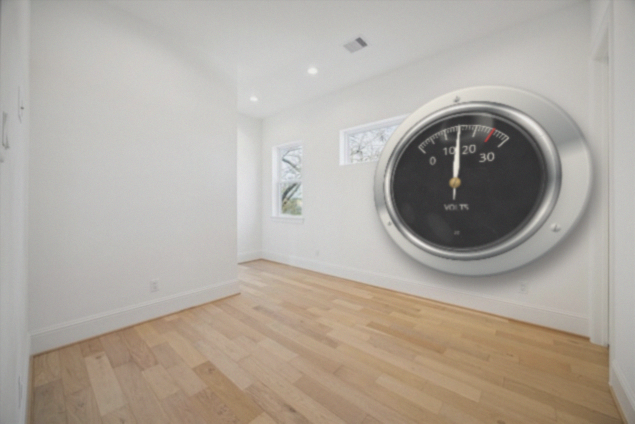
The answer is 15 V
